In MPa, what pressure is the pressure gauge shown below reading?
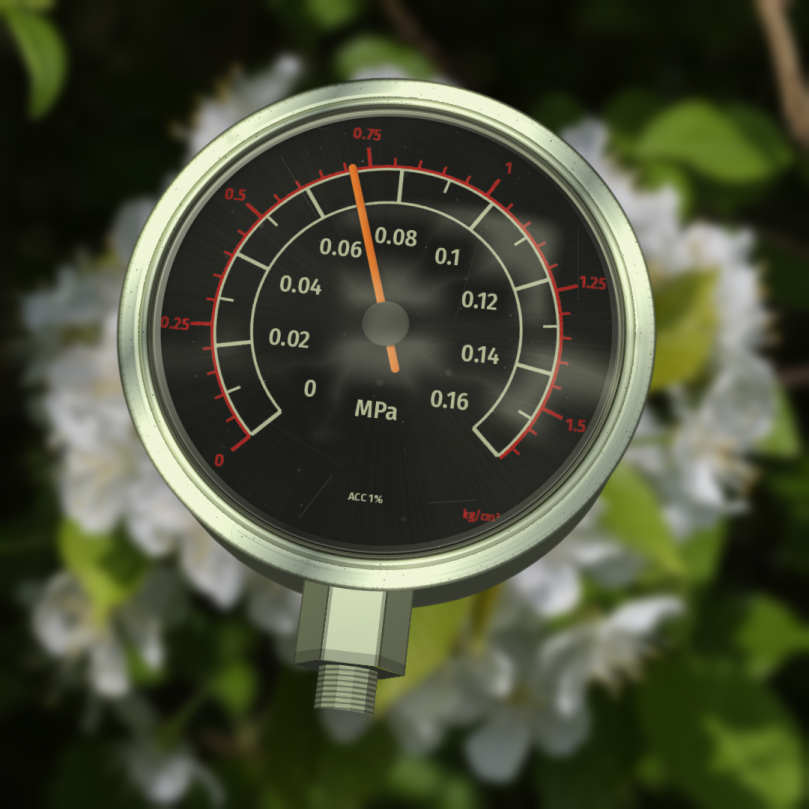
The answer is 0.07 MPa
